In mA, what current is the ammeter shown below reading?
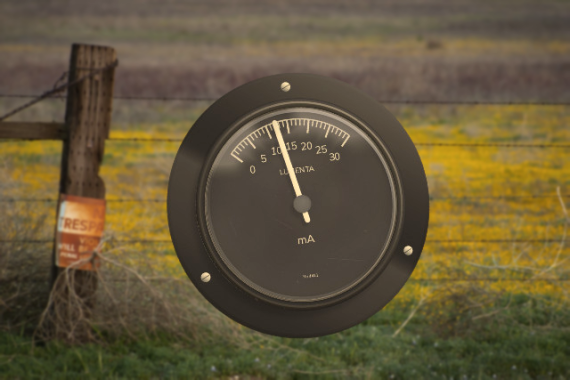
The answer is 12 mA
